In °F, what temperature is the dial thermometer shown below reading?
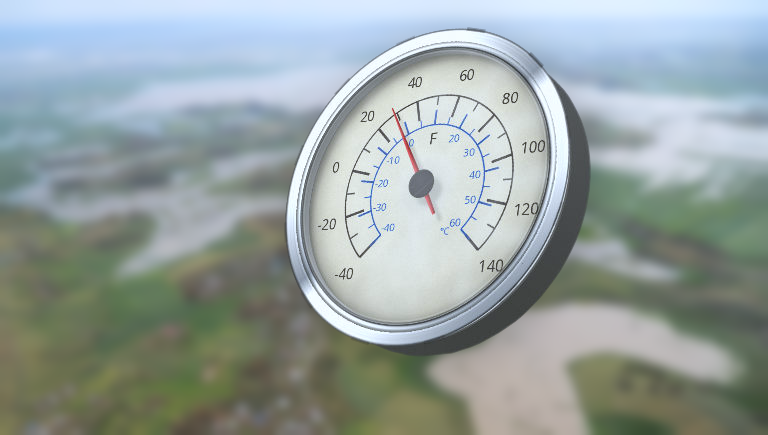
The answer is 30 °F
